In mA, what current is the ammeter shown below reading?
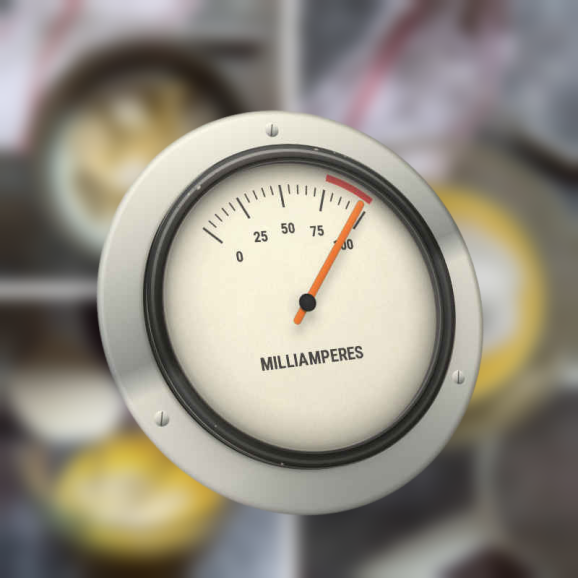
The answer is 95 mA
